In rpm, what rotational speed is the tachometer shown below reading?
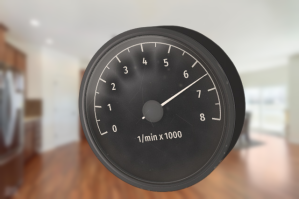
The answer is 6500 rpm
